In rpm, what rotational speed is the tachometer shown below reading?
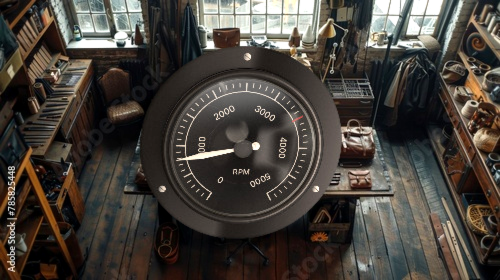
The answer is 800 rpm
